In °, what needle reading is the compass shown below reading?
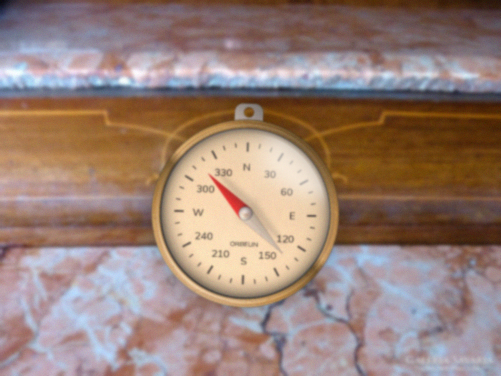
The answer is 315 °
